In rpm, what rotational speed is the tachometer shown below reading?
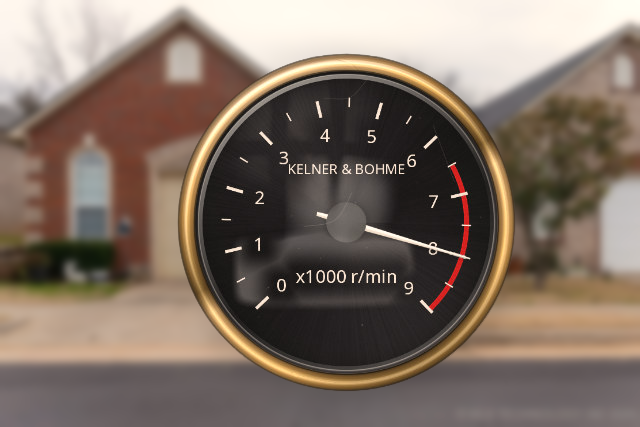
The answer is 8000 rpm
